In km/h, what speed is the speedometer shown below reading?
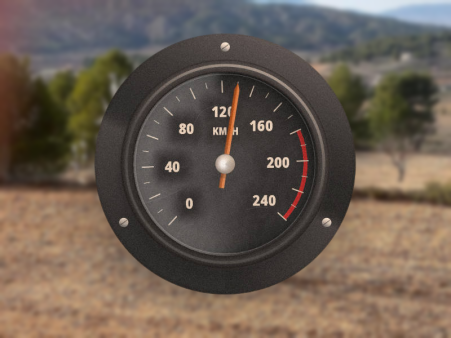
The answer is 130 km/h
